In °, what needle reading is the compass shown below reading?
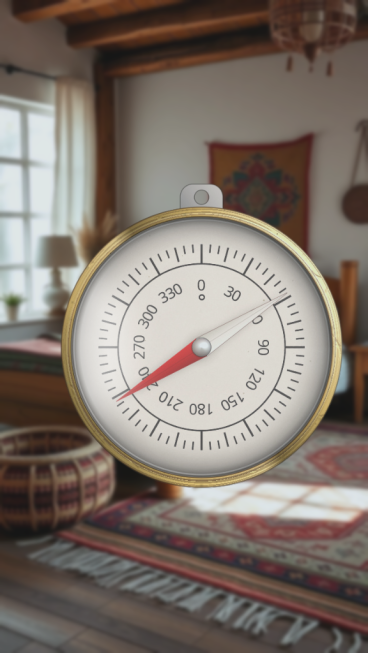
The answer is 237.5 °
